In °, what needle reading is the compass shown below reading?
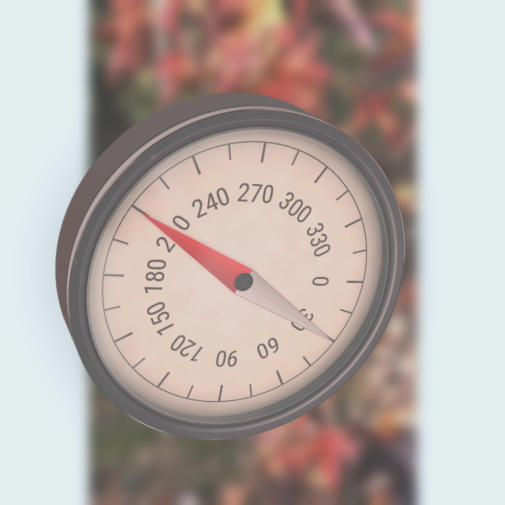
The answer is 210 °
